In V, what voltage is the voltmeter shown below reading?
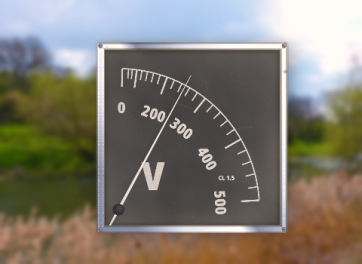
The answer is 250 V
